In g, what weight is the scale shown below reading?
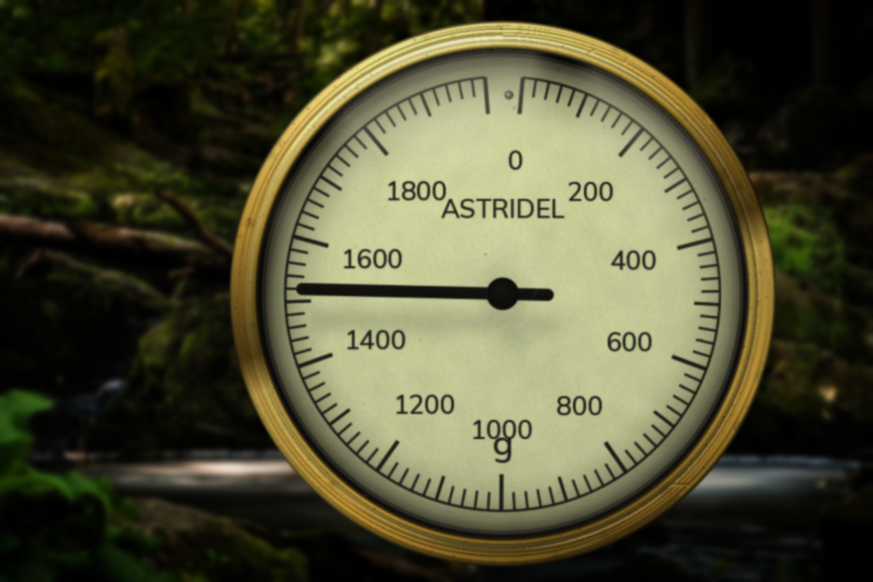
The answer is 1520 g
